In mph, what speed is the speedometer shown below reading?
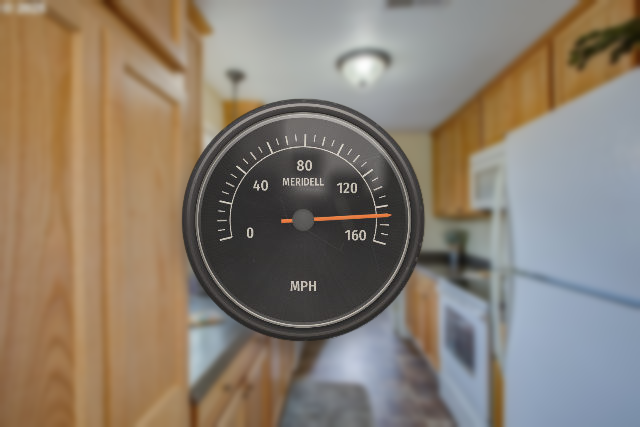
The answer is 145 mph
